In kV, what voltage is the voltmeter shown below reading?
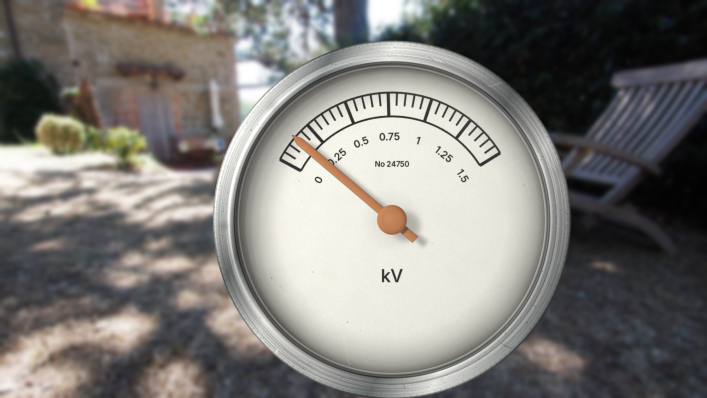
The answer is 0.15 kV
